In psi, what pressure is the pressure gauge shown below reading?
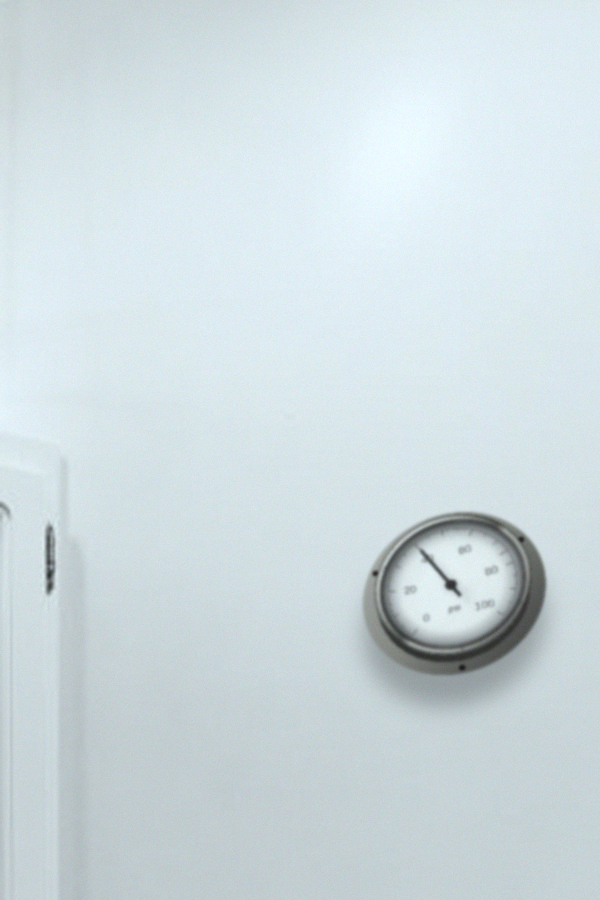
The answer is 40 psi
